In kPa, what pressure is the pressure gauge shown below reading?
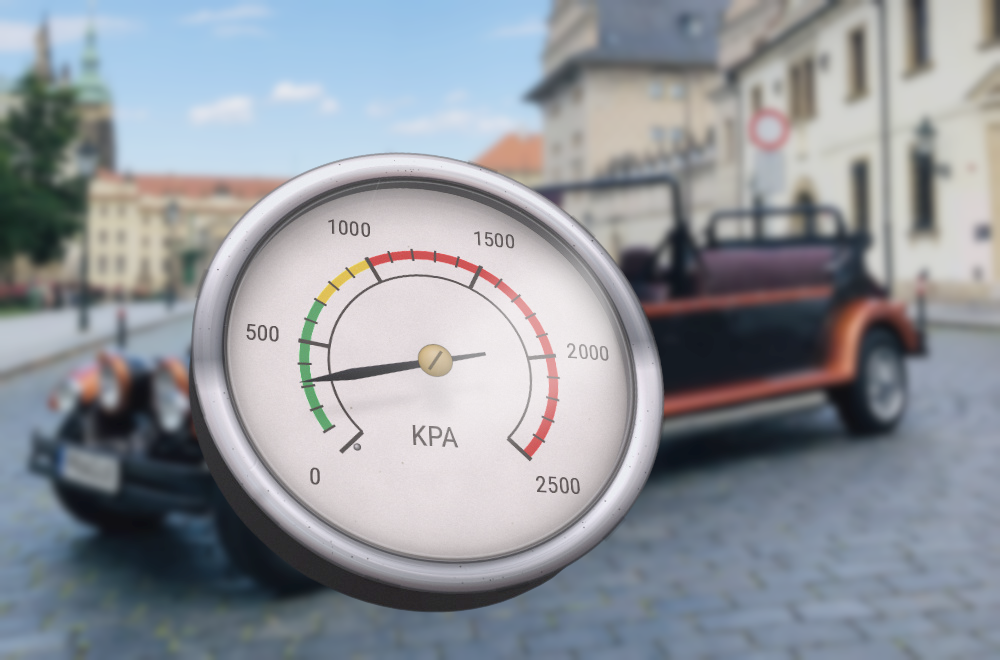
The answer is 300 kPa
